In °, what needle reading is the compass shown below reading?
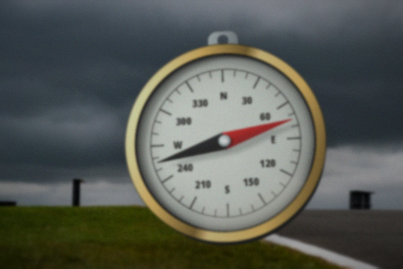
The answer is 75 °
